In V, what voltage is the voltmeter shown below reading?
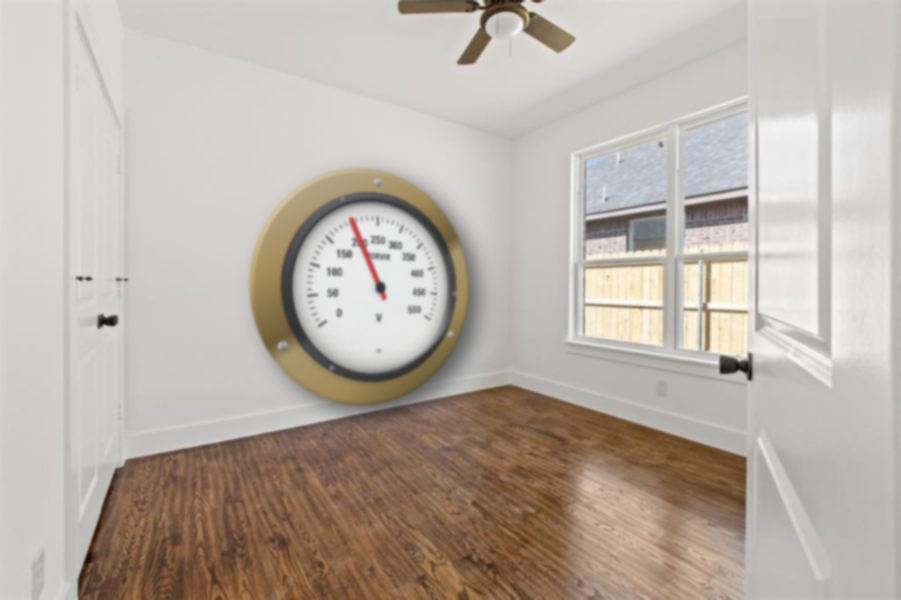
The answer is 200 V
